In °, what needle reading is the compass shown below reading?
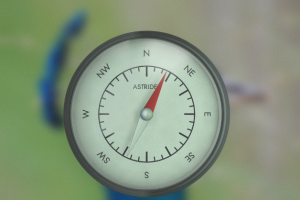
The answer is 25 °
